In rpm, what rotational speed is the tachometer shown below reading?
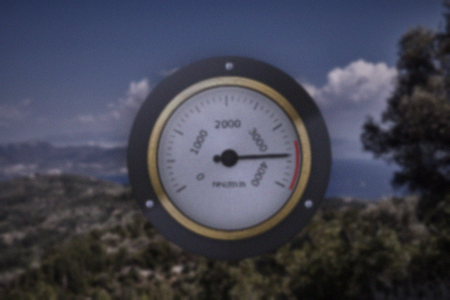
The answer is 3500 rpm
